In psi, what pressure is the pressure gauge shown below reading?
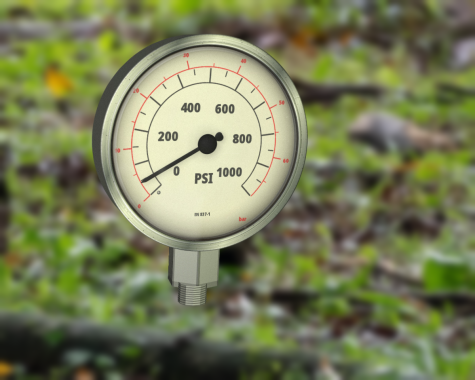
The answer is 50 psi
